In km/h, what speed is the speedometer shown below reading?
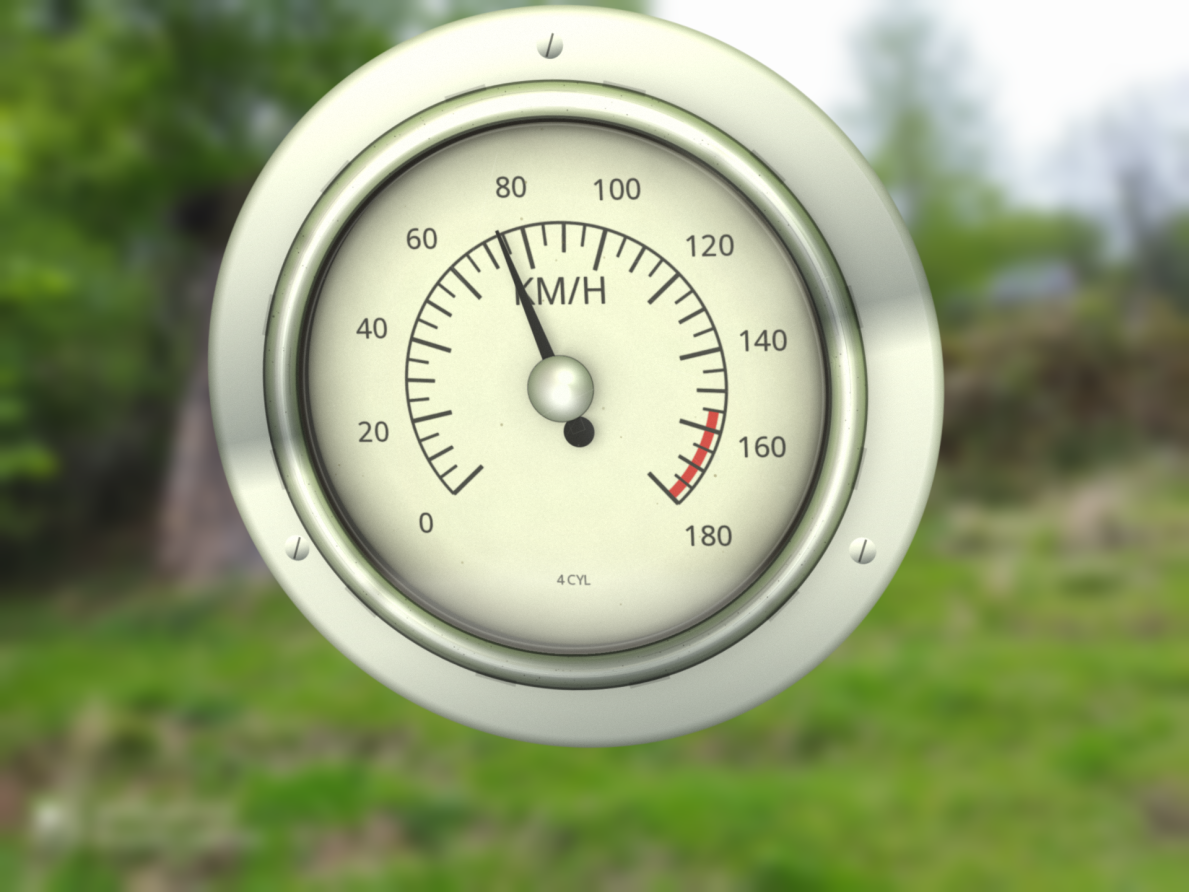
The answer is 75 km/h
